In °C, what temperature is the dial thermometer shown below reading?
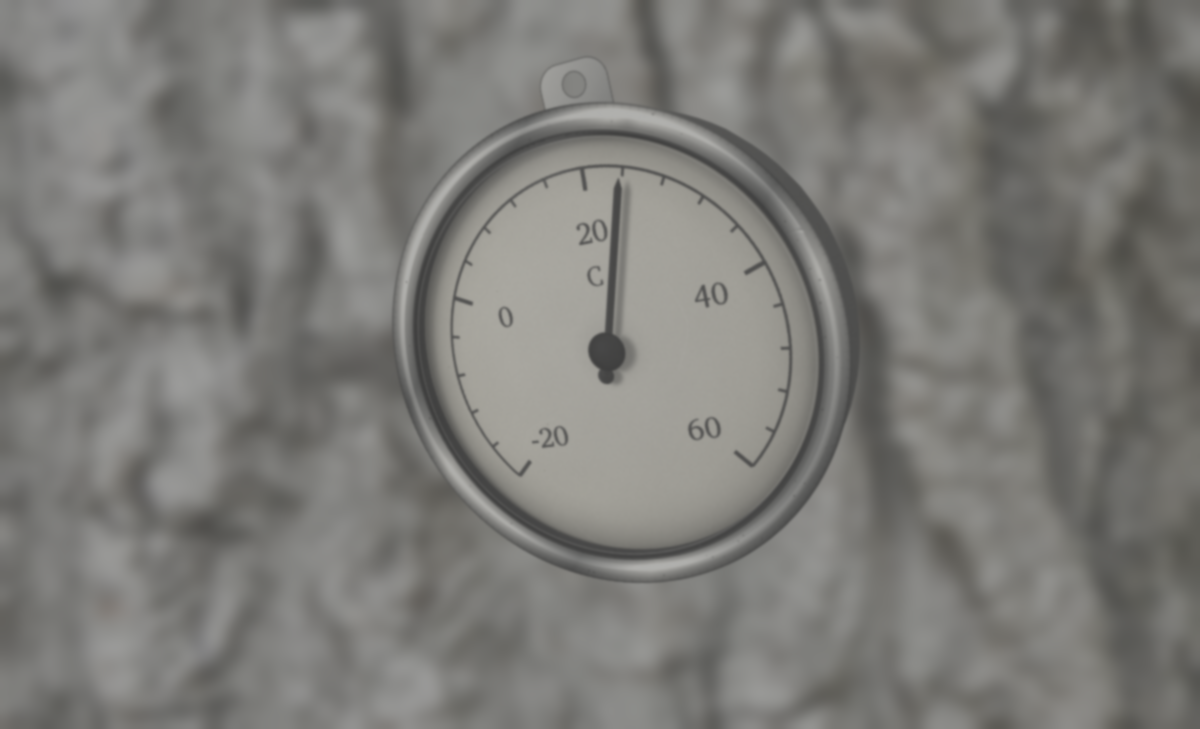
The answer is 24 °C
